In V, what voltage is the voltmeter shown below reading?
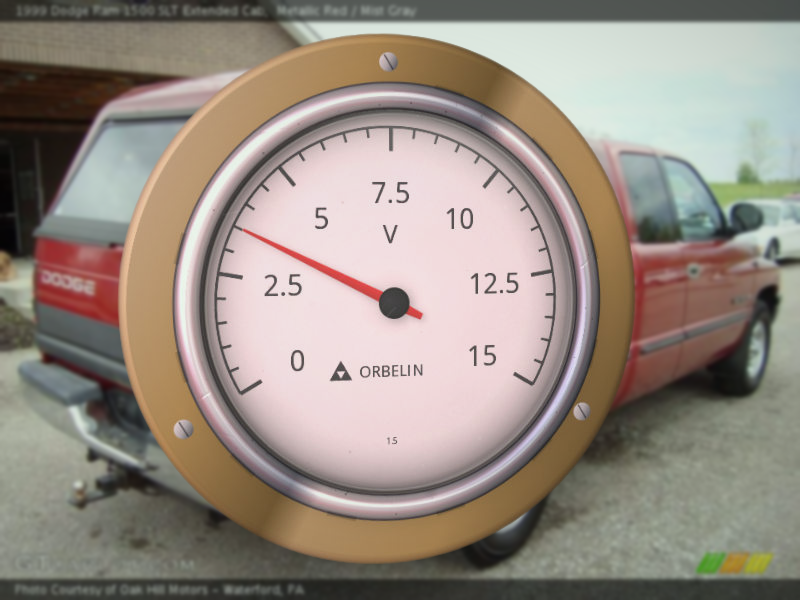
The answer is 3.5 V
